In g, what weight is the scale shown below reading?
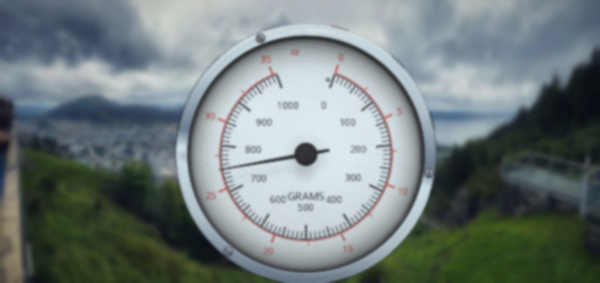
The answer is 750 g
